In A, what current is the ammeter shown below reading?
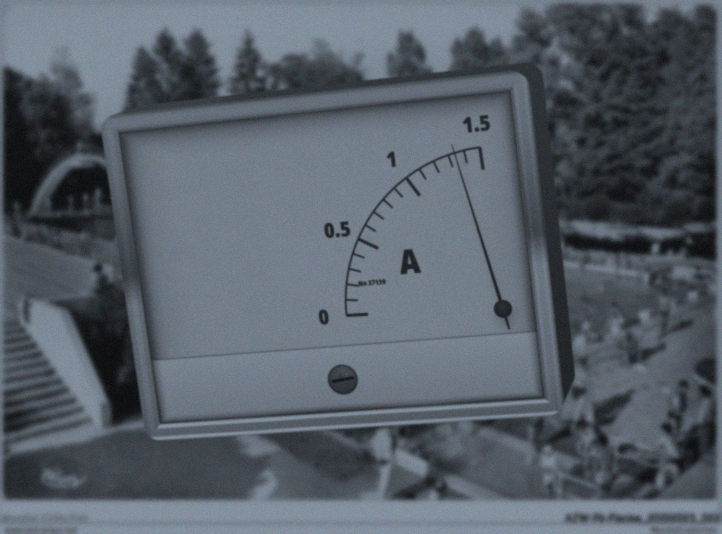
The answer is 1.35 A
